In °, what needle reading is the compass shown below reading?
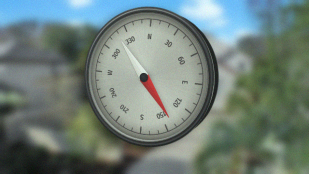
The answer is 140 °
